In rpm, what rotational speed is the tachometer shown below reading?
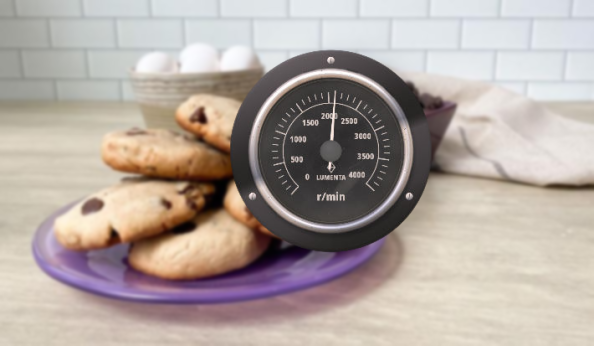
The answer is 2100 rpm
